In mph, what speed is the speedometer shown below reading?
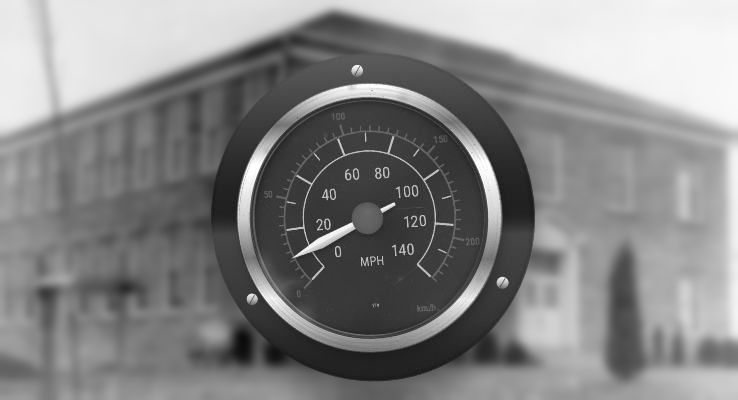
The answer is 10 mph
